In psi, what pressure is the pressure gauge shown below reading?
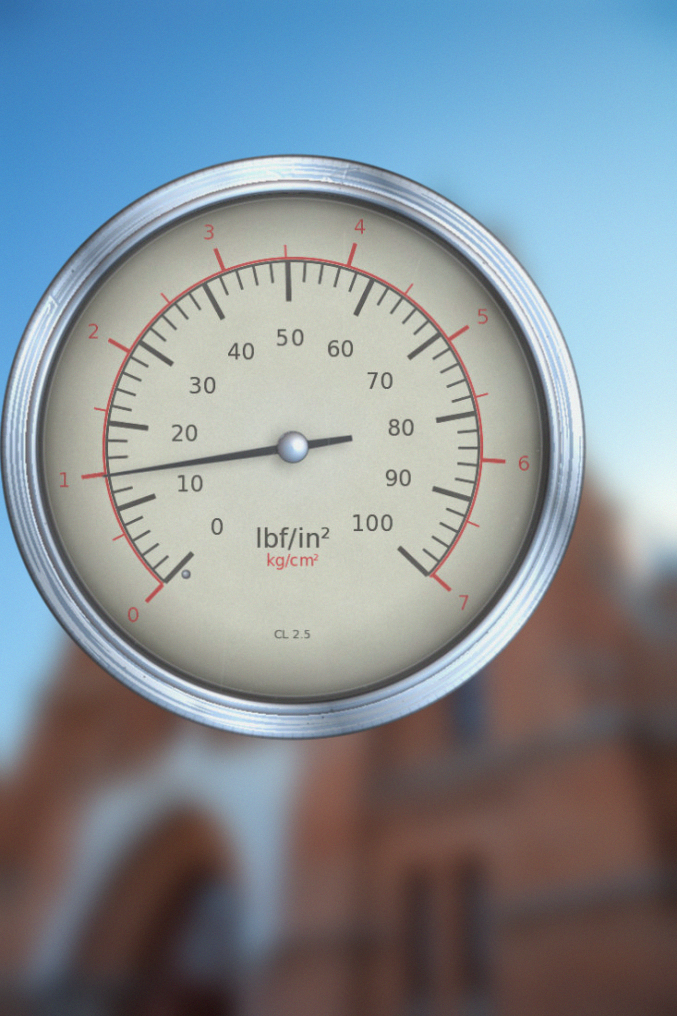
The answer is 14 psi
